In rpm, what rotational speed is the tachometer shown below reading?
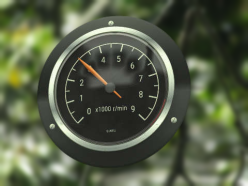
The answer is 3000 rpm
